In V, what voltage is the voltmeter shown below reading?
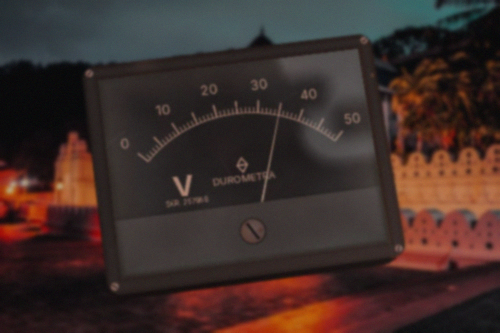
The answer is 35 V
